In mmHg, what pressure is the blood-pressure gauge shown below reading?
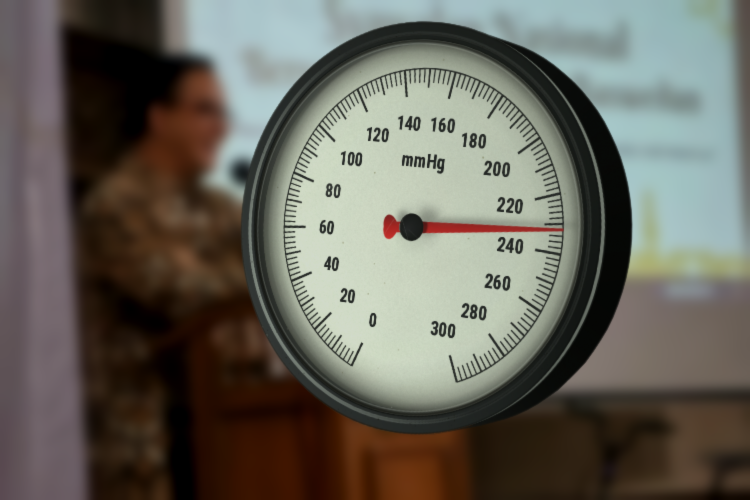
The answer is 232 mmHg
